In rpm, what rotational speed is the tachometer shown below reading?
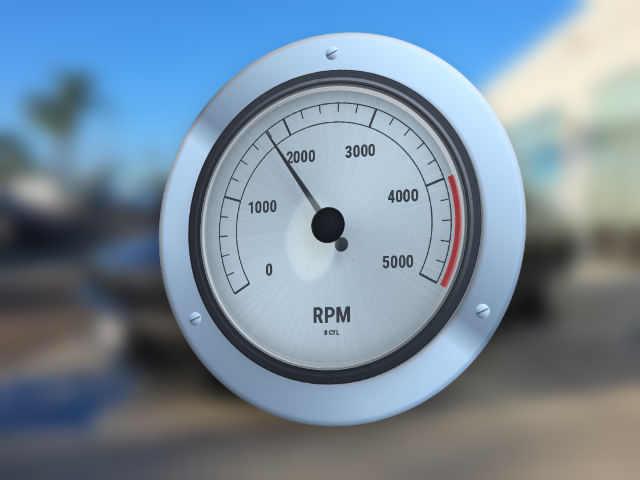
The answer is 1800 rpm
